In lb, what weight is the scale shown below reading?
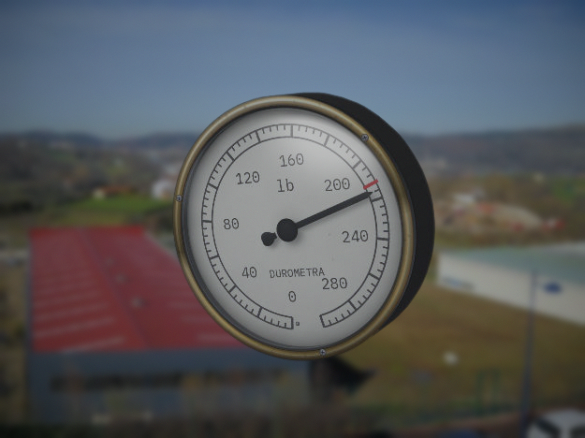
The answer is 216 lb
